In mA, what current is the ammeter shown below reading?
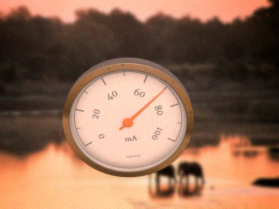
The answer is 70 mA
